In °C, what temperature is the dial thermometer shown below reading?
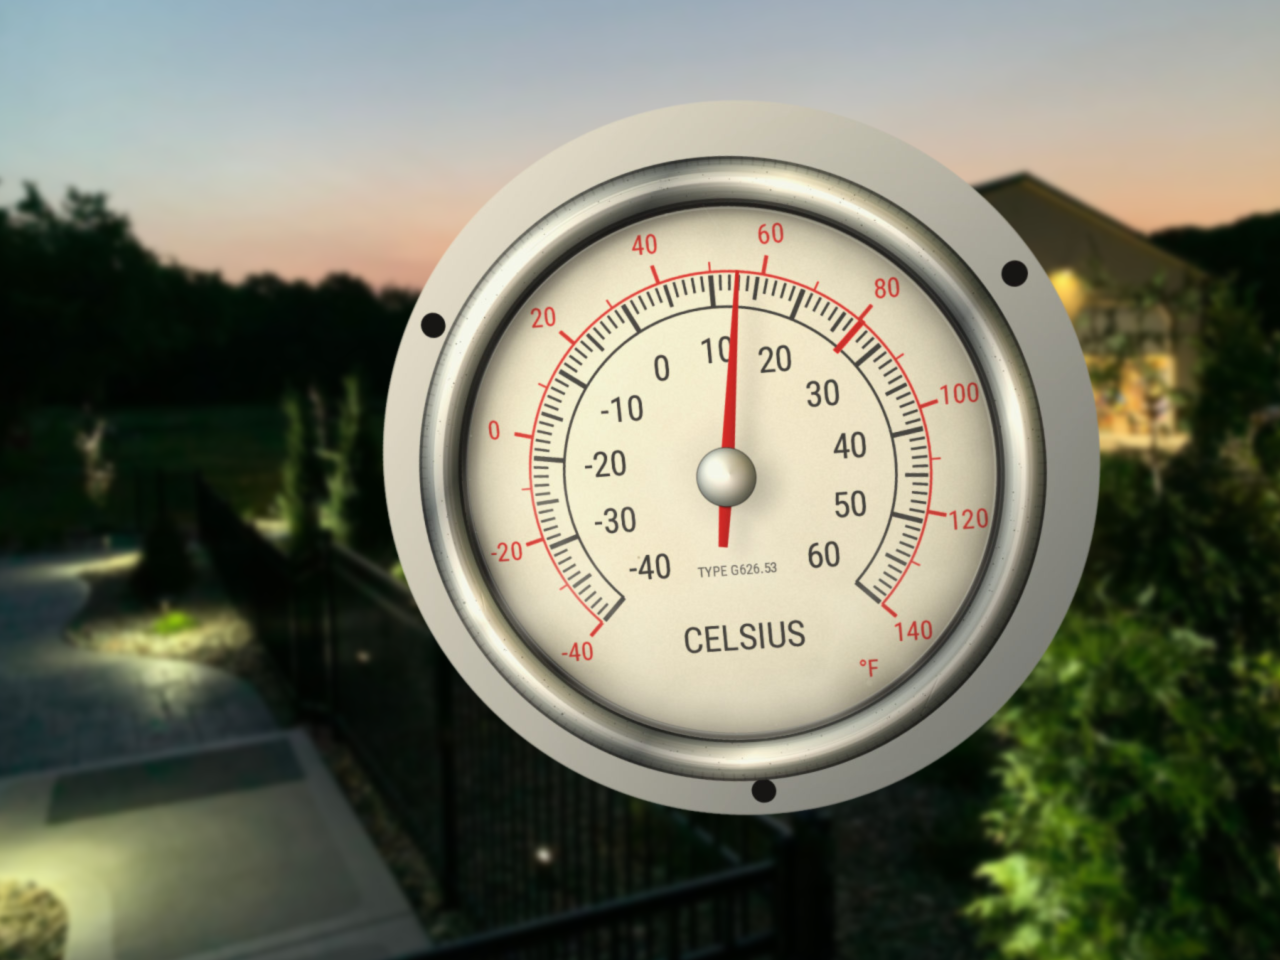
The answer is 13 °C
